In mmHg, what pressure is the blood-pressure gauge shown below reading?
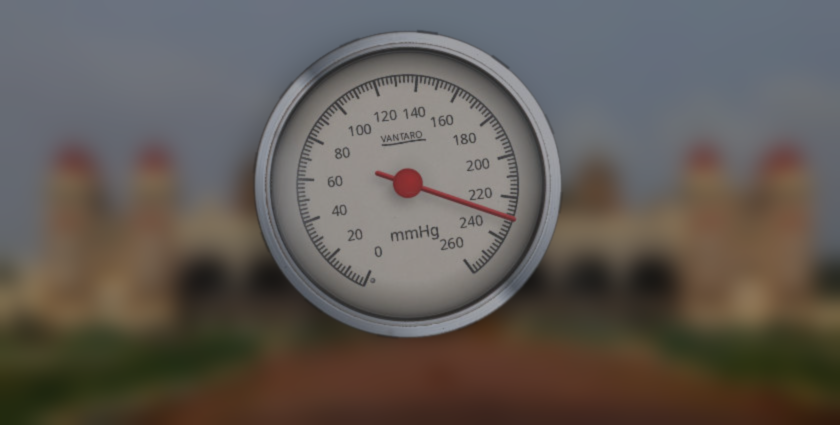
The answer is 230 mmHg
